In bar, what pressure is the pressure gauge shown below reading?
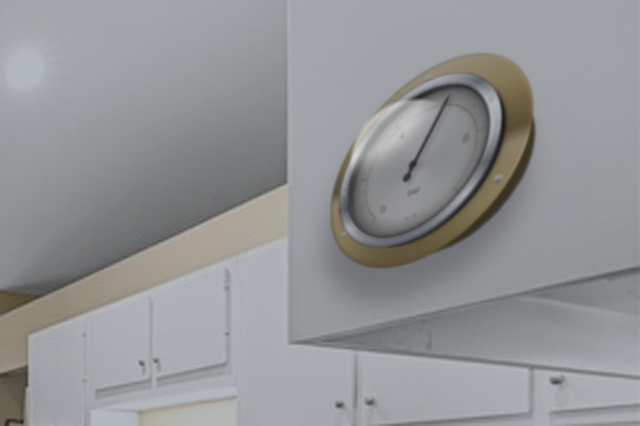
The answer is 6 bar
